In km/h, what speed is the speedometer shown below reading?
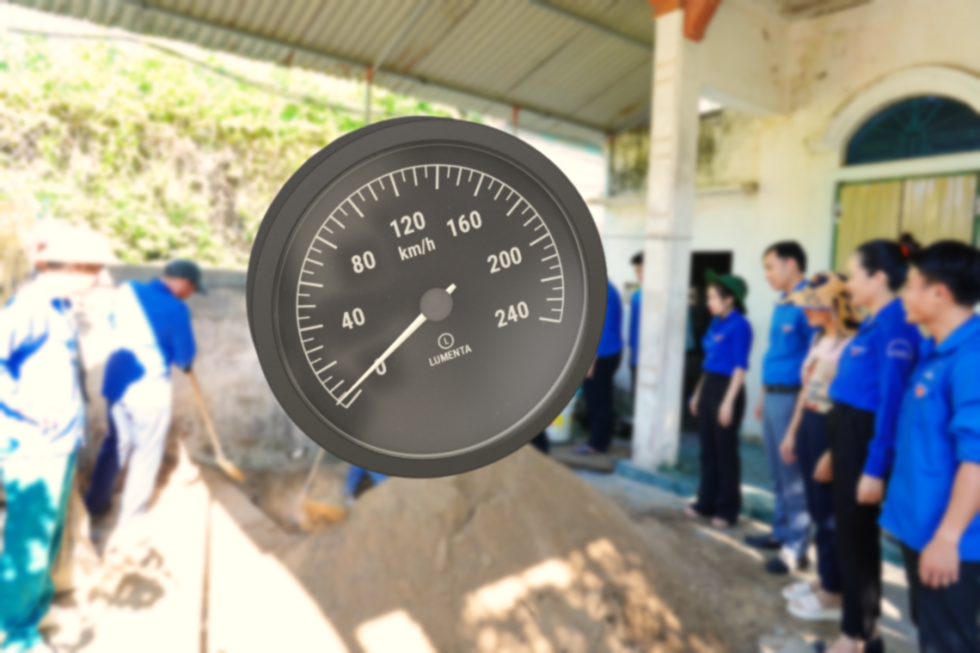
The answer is 5 km/h
